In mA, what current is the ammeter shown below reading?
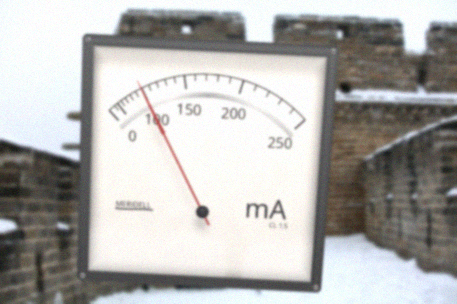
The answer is 100 mA
